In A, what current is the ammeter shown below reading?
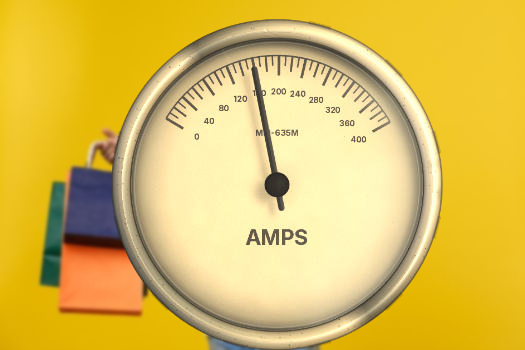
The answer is 160 A
